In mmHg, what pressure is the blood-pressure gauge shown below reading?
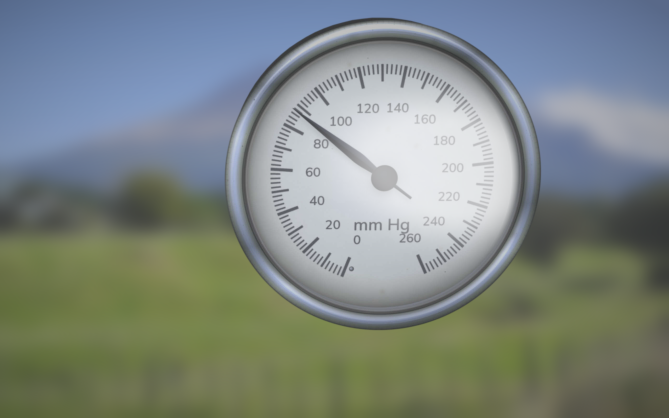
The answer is 88 mmHg
